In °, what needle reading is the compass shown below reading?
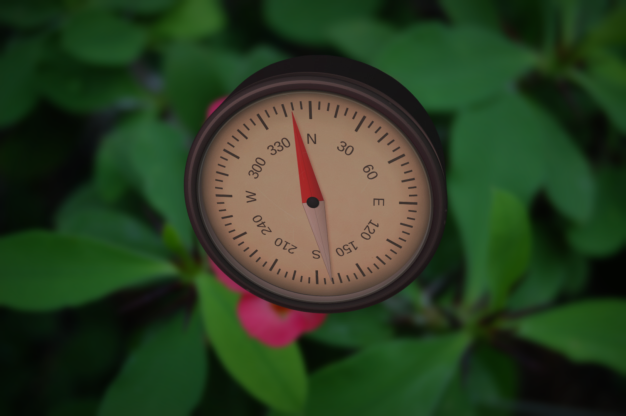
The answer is 350 °
